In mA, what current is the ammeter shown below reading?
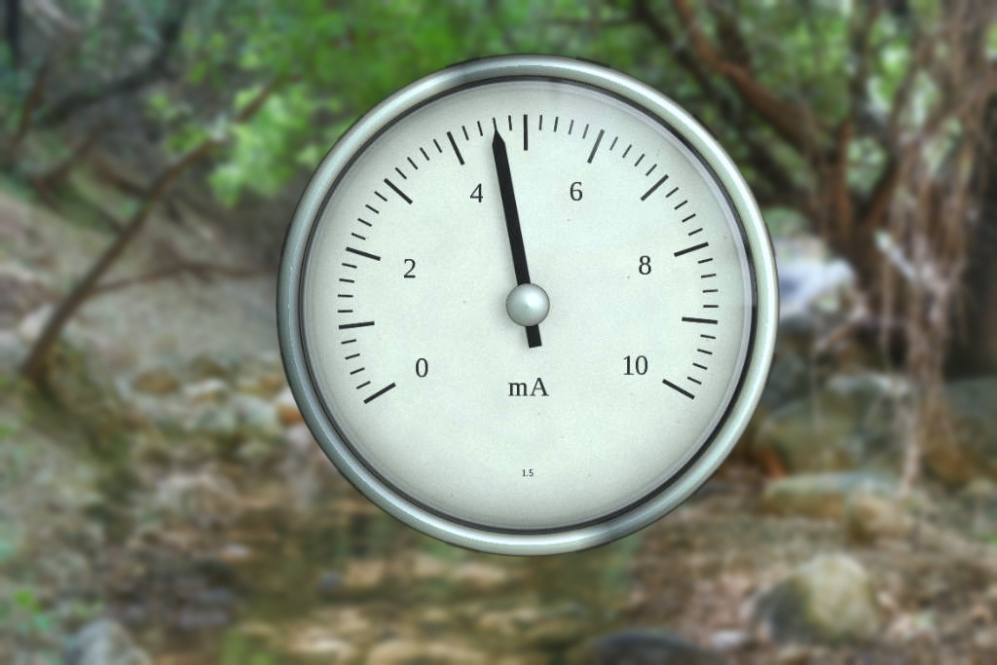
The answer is 4.6 mA
